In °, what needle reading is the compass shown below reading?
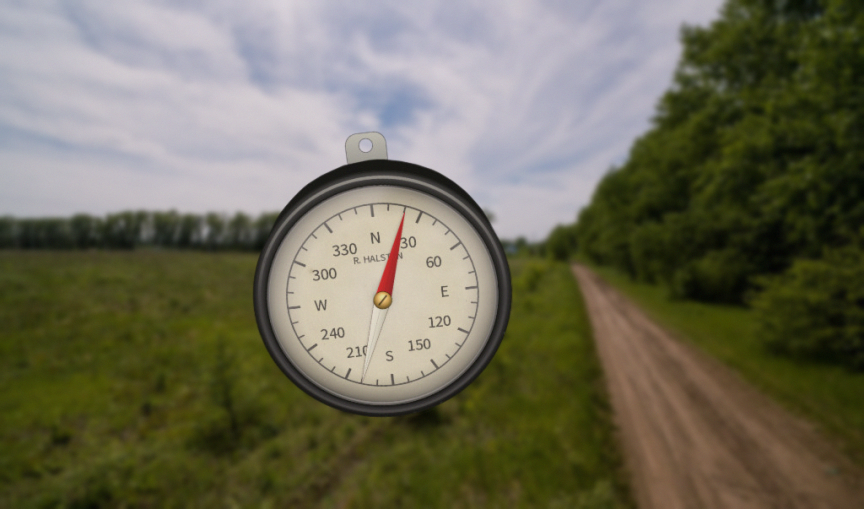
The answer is 20 °
